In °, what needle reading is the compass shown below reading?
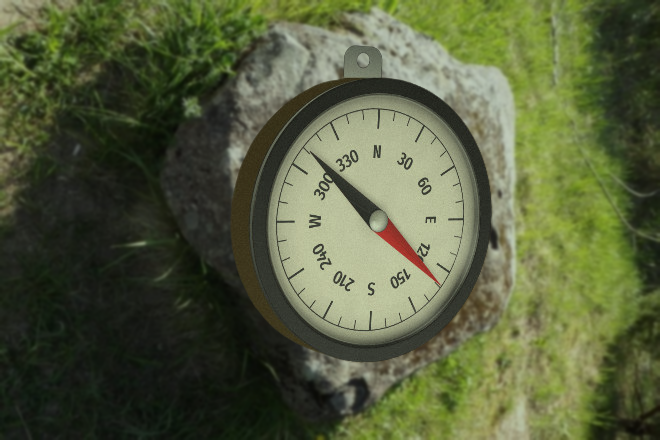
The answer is 130 °
